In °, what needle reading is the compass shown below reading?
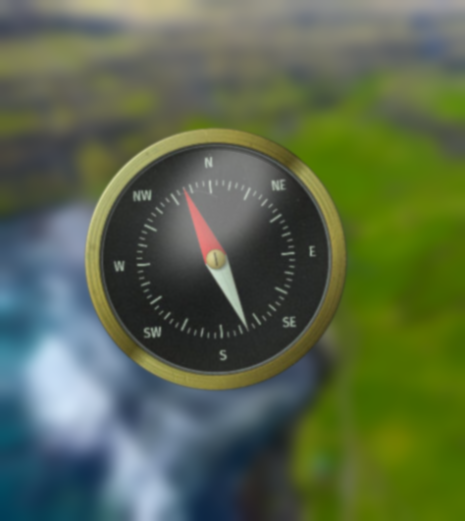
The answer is 340 °
